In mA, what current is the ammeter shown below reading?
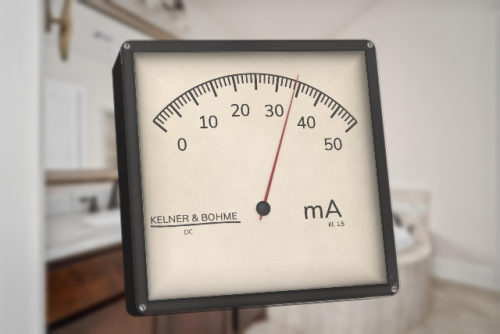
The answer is 34 mA
